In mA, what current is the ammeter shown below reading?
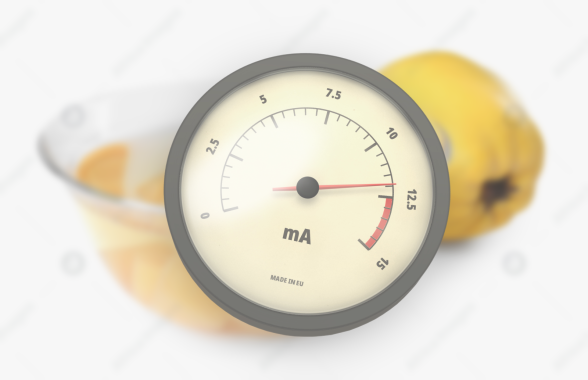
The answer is 12 mA
